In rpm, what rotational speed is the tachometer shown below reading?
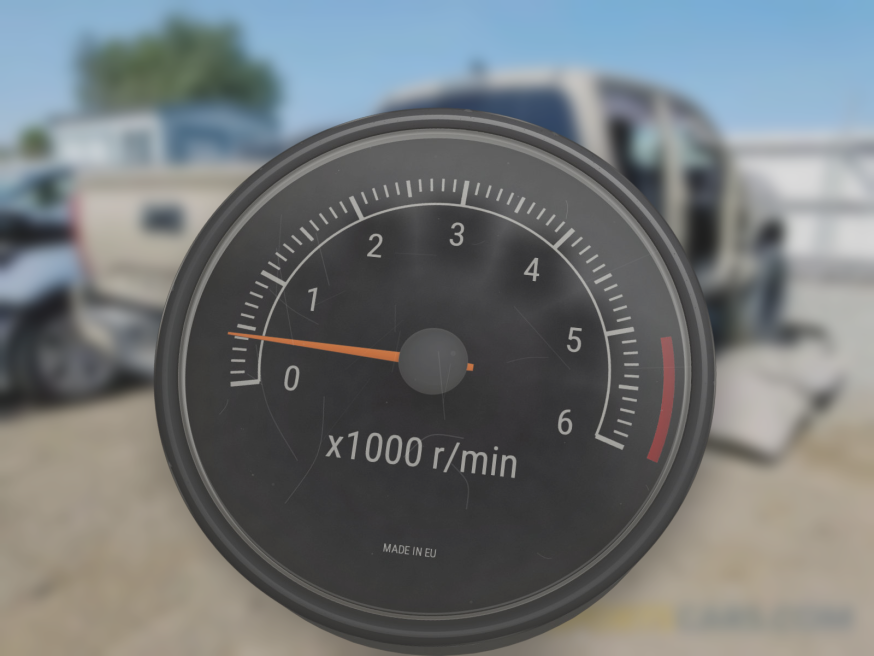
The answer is 400 rpm
